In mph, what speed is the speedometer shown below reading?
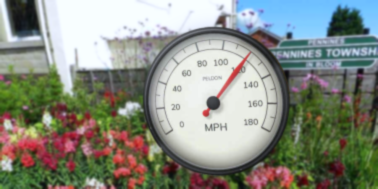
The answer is 120 mph
